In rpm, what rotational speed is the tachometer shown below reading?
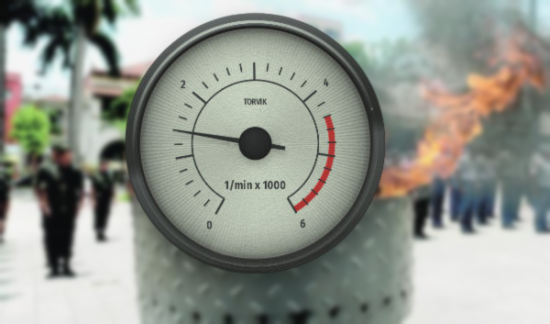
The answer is 1400 rpm
